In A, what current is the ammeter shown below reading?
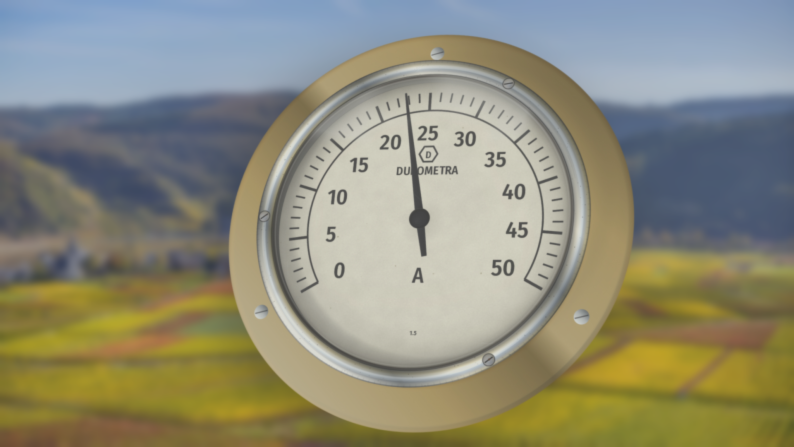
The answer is 23 A
